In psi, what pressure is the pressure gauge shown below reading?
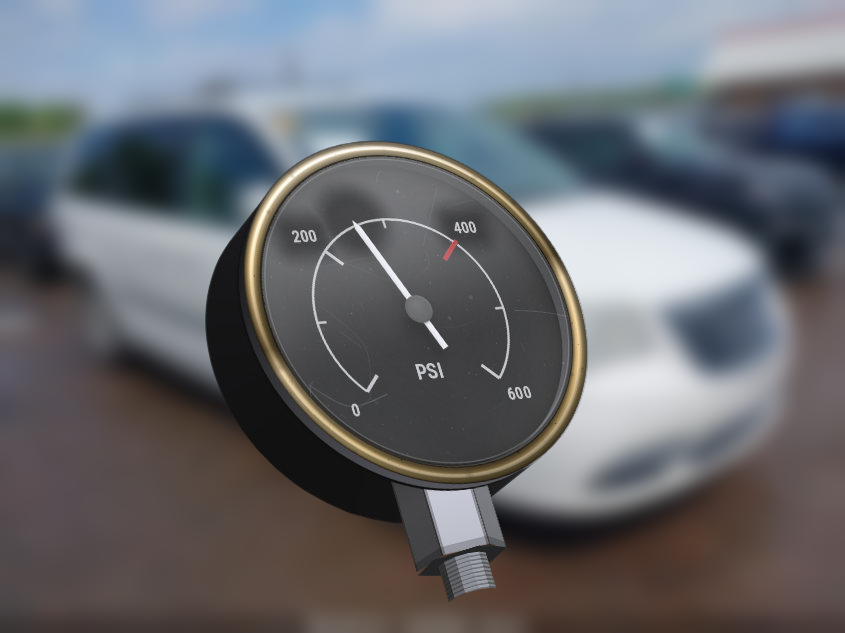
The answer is 250 psi
